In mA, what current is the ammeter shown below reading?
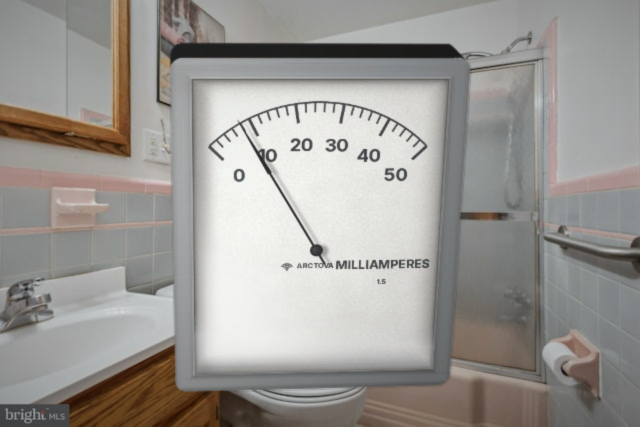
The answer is 8 mA
